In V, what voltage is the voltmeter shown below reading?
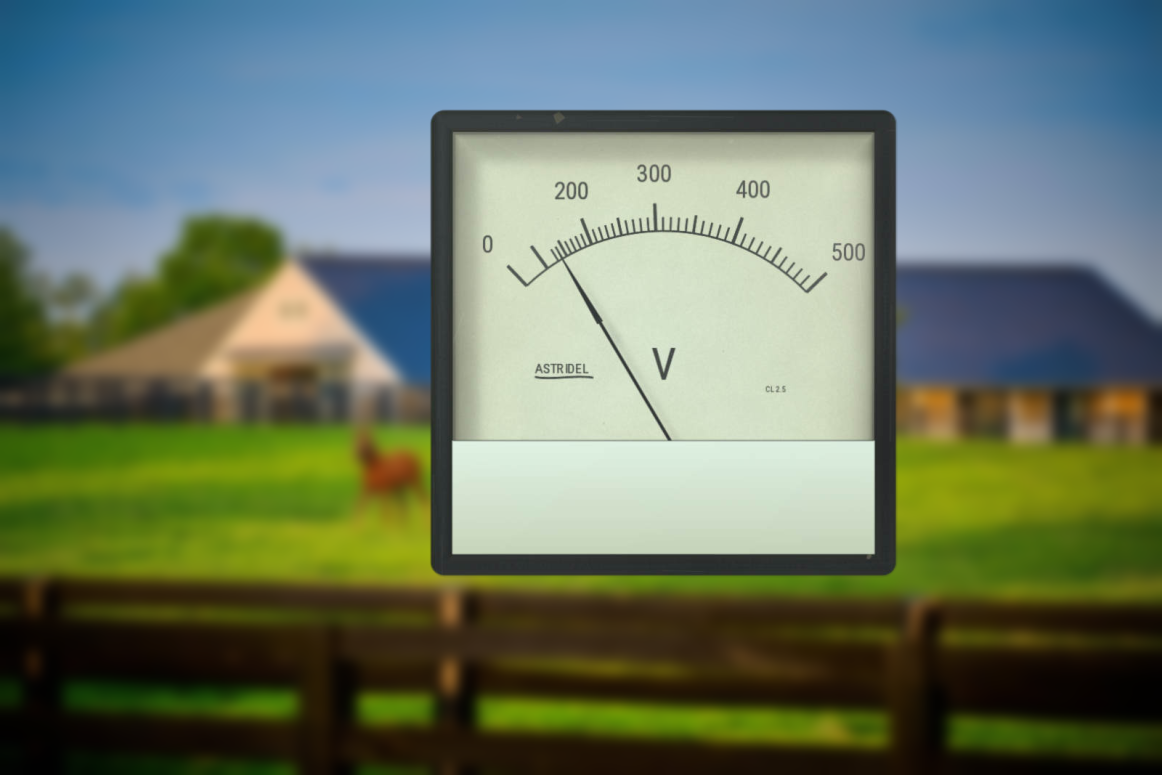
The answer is 140 V
